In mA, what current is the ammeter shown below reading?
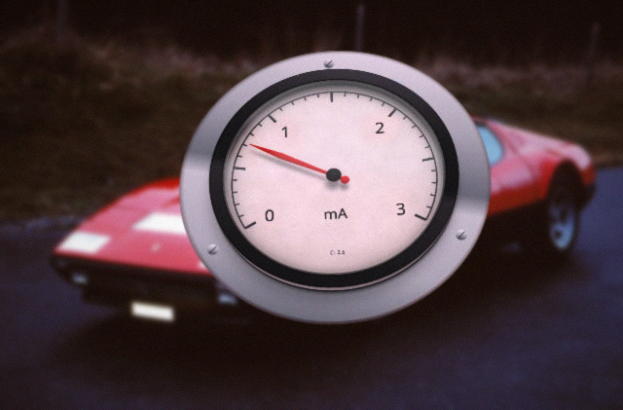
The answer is 0.7 mA
